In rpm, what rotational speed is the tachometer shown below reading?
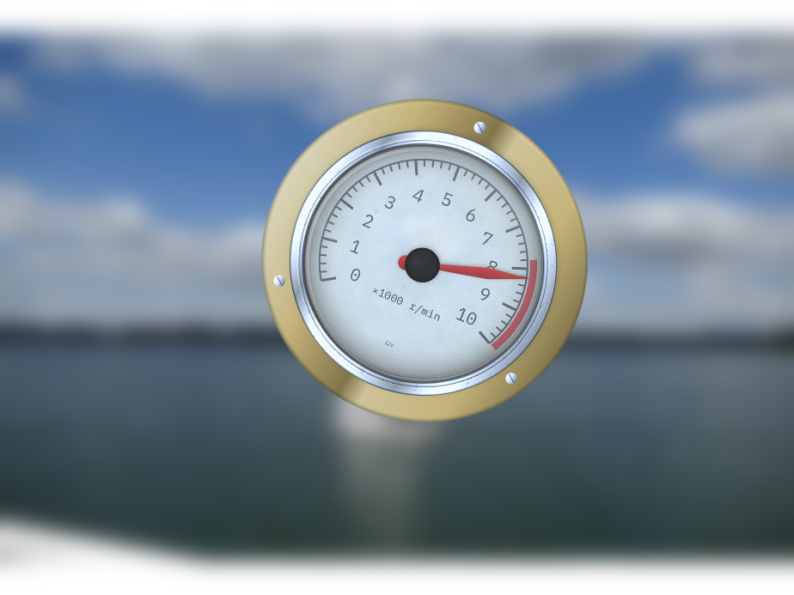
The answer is 8200 rpm
